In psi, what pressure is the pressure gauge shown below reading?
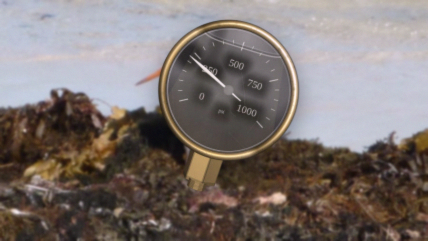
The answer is 225 psi
